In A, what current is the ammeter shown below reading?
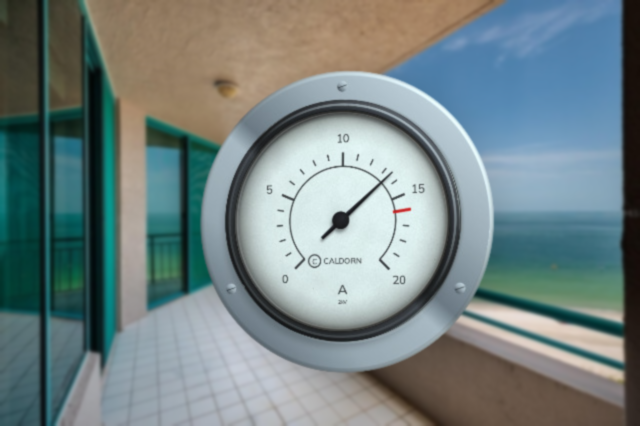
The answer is 13.5 A
